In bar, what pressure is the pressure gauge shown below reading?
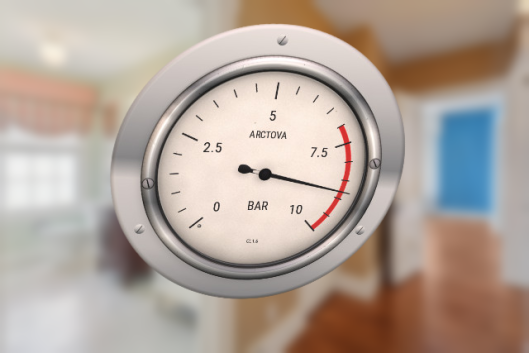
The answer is 8.75 bar
